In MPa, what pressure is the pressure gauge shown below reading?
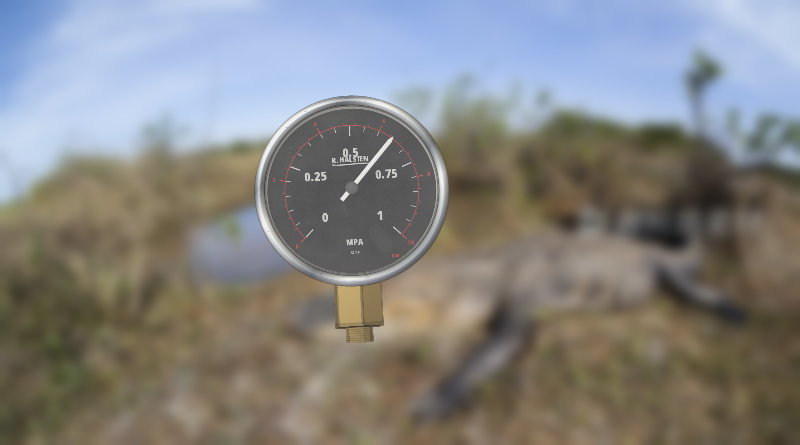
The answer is 0.65 MPa
